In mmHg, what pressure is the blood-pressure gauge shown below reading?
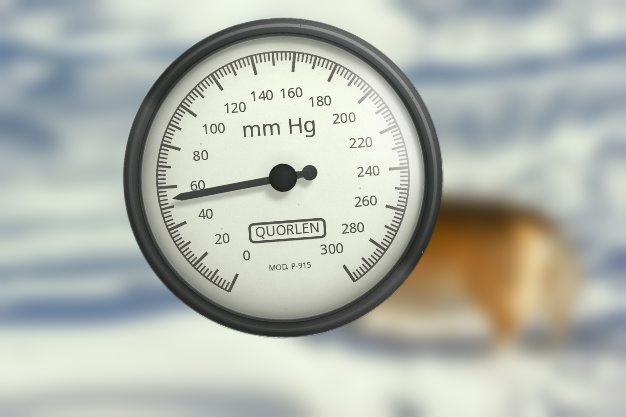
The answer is 54 mmHg
